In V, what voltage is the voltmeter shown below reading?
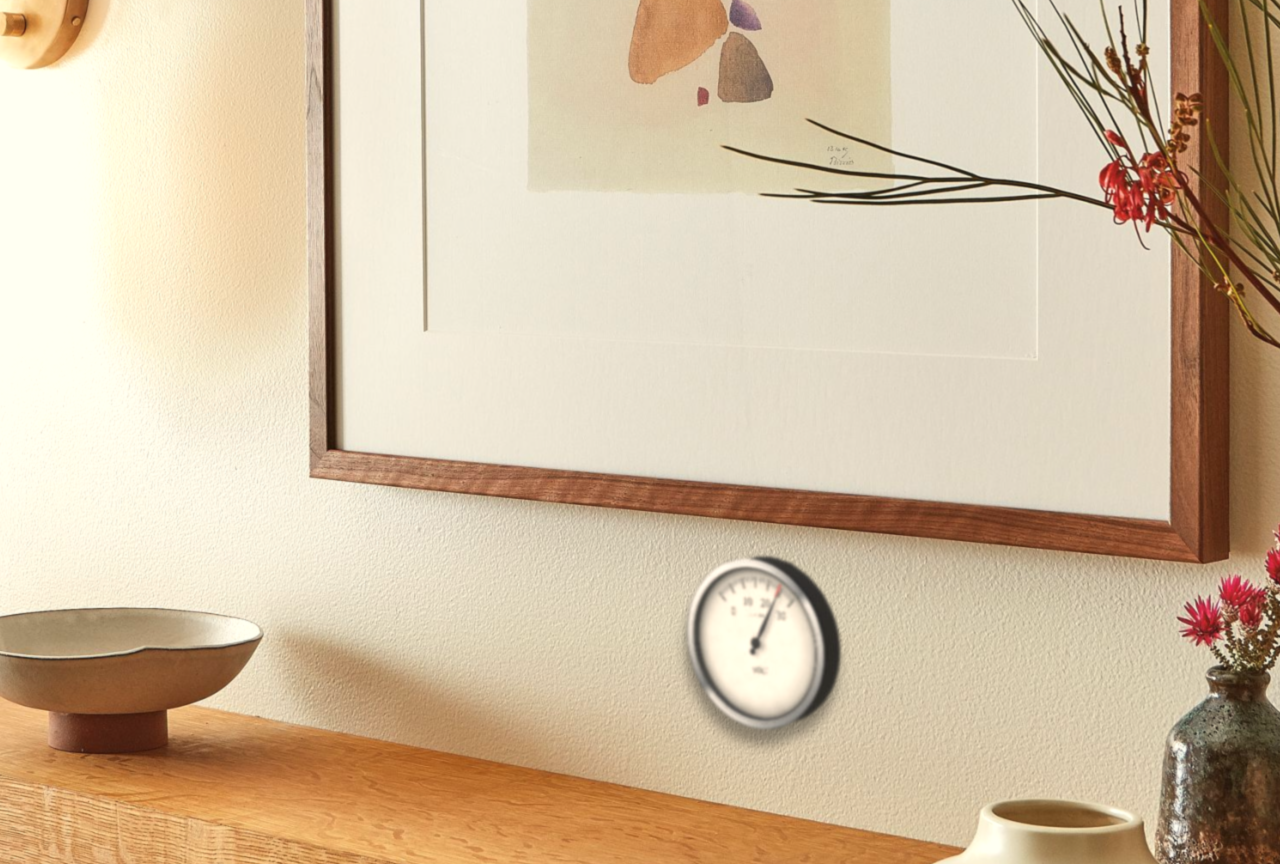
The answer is 25 V
